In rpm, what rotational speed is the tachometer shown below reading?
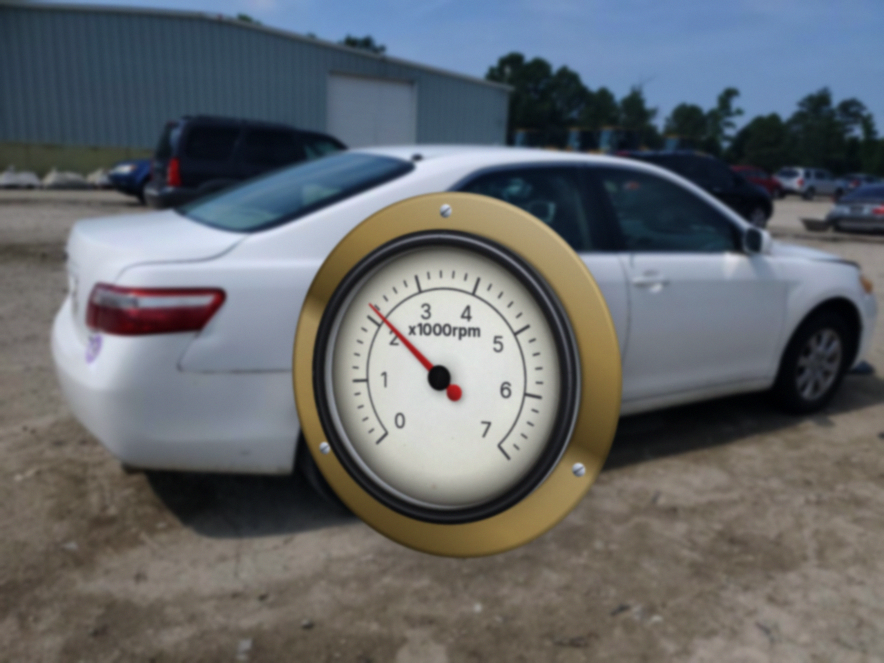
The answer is 2200 rpm
